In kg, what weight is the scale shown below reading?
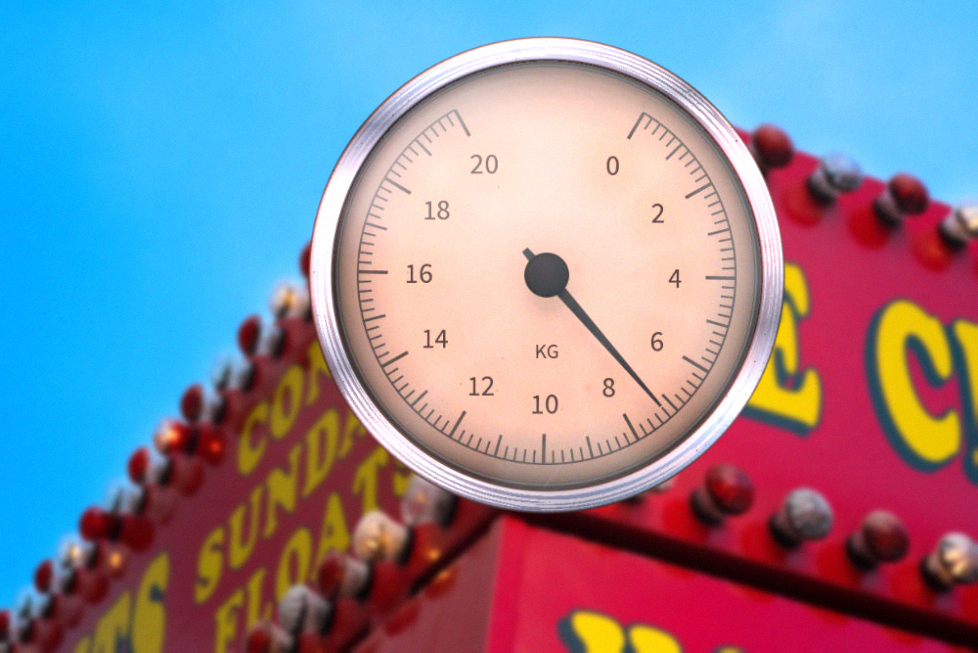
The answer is 7.2 kg
